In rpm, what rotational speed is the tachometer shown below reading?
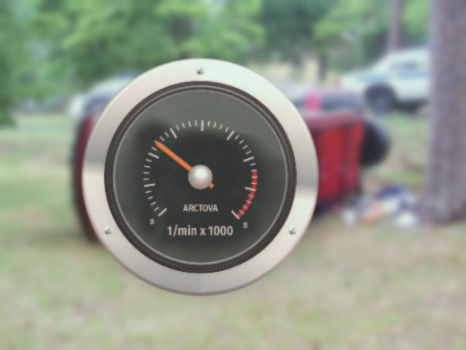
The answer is 2400 rpm
